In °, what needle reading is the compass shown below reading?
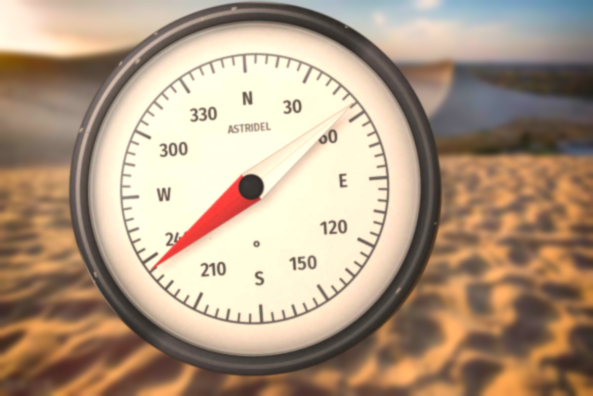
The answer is 235 °
